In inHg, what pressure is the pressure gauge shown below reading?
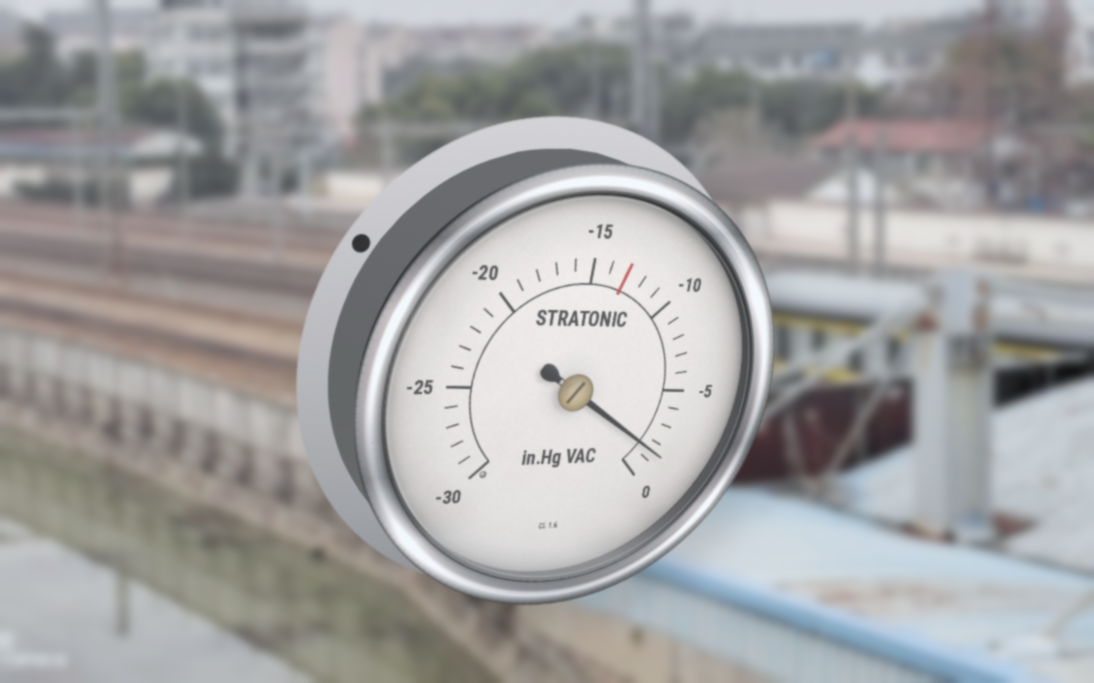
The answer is -1.5 inHg
